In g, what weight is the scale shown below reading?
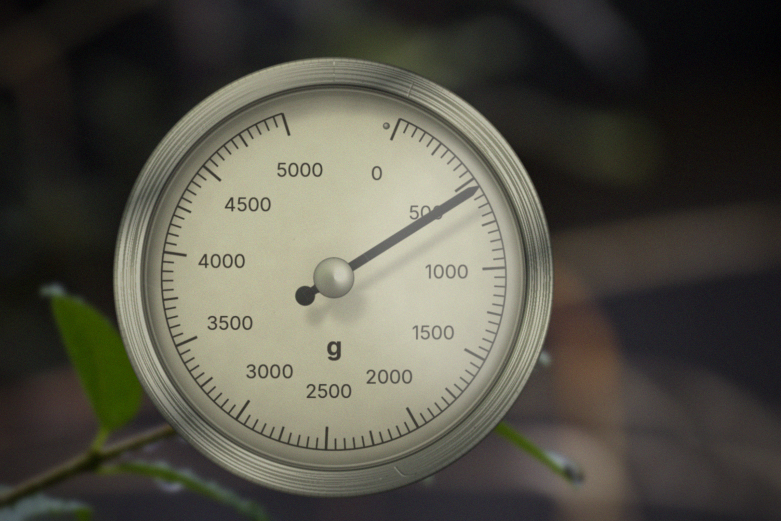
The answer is 550 g
